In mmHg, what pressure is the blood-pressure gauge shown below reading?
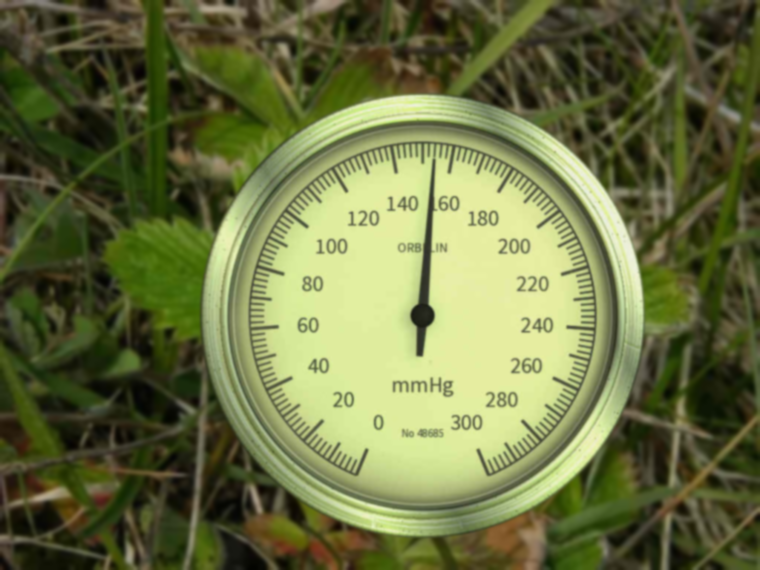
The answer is 154 mmHg
